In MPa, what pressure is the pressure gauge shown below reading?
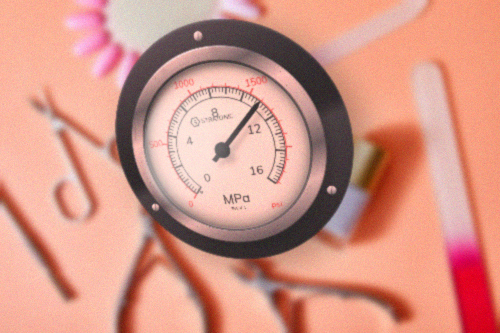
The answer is 11 MPa
